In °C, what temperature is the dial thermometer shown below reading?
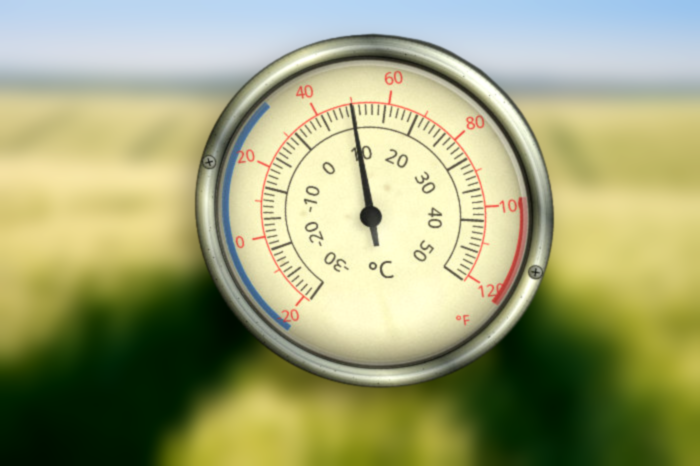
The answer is 10 °C
